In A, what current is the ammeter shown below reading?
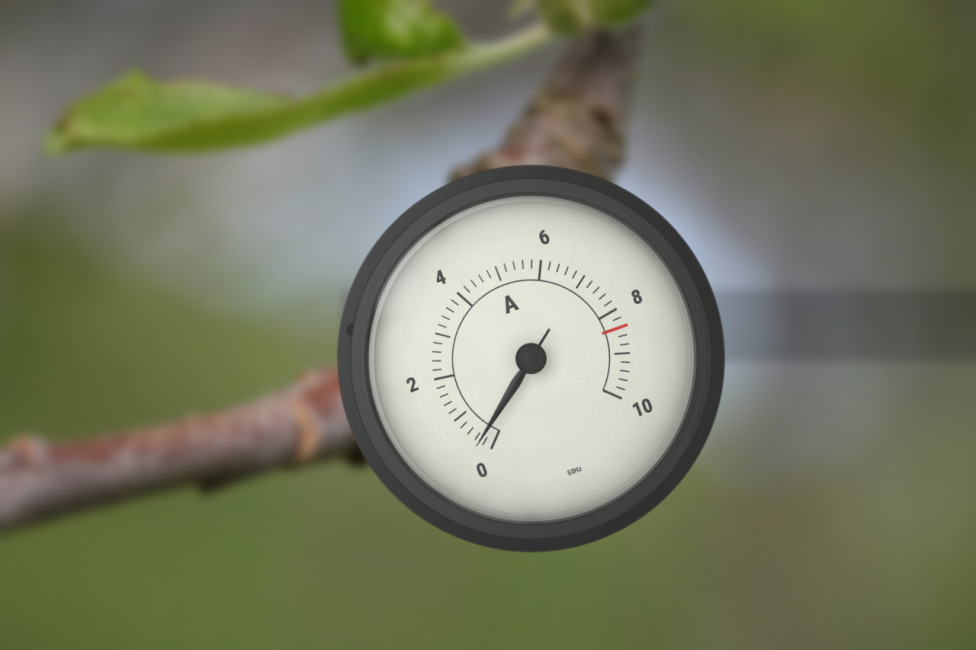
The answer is 0.3 A
